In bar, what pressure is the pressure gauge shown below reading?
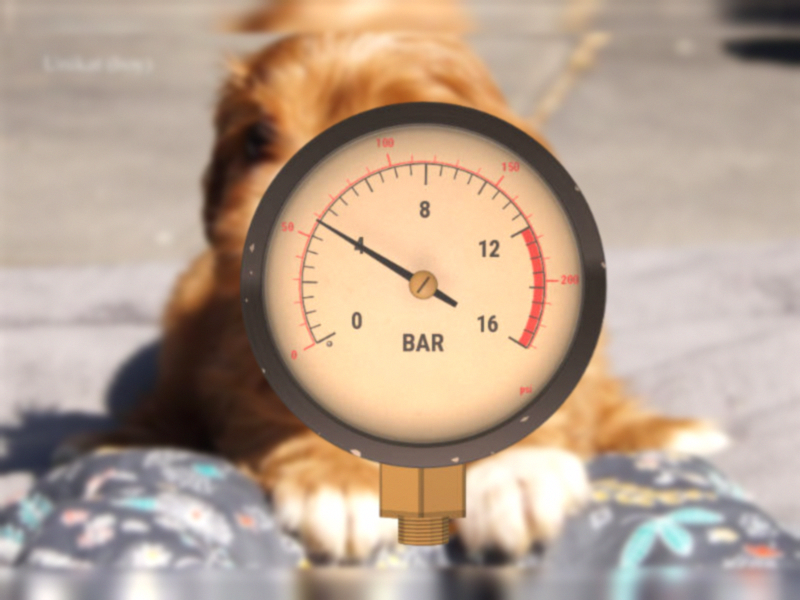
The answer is 4 bar
